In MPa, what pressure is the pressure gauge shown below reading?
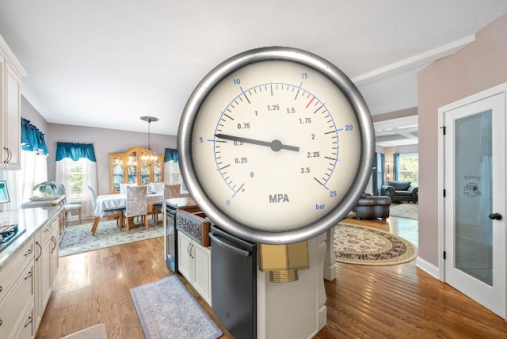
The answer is 0.55 MPa
